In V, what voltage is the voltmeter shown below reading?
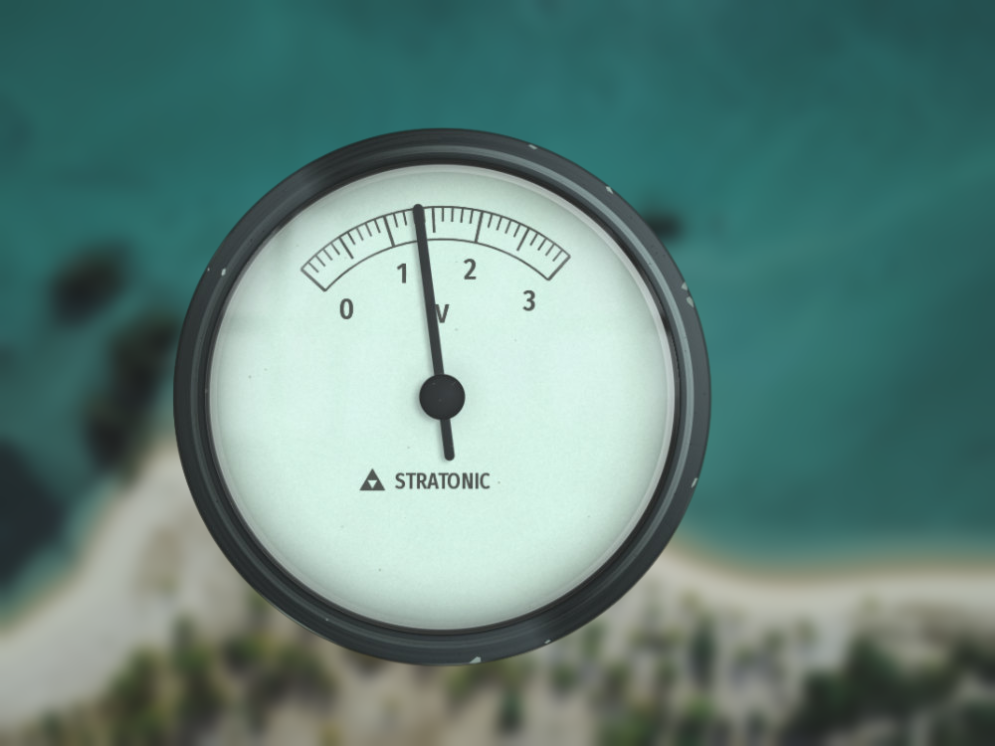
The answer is 1.35 V
